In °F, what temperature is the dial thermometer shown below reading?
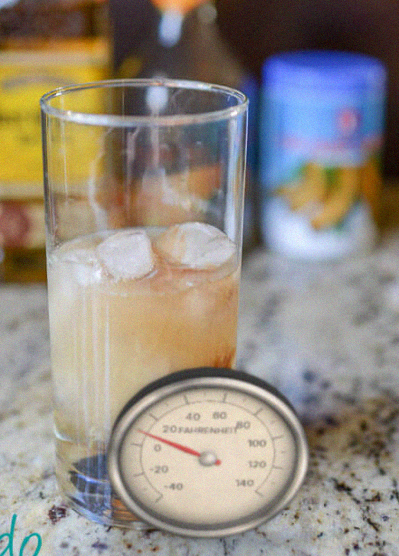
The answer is 10 °F
